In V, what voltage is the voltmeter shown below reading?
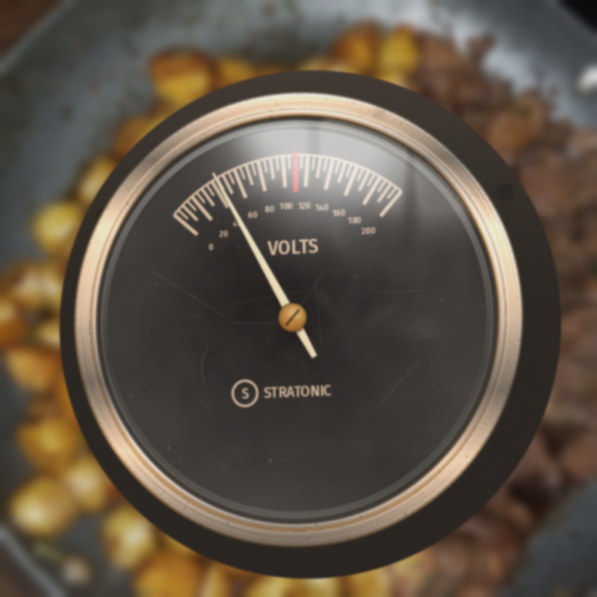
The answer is 45 V
